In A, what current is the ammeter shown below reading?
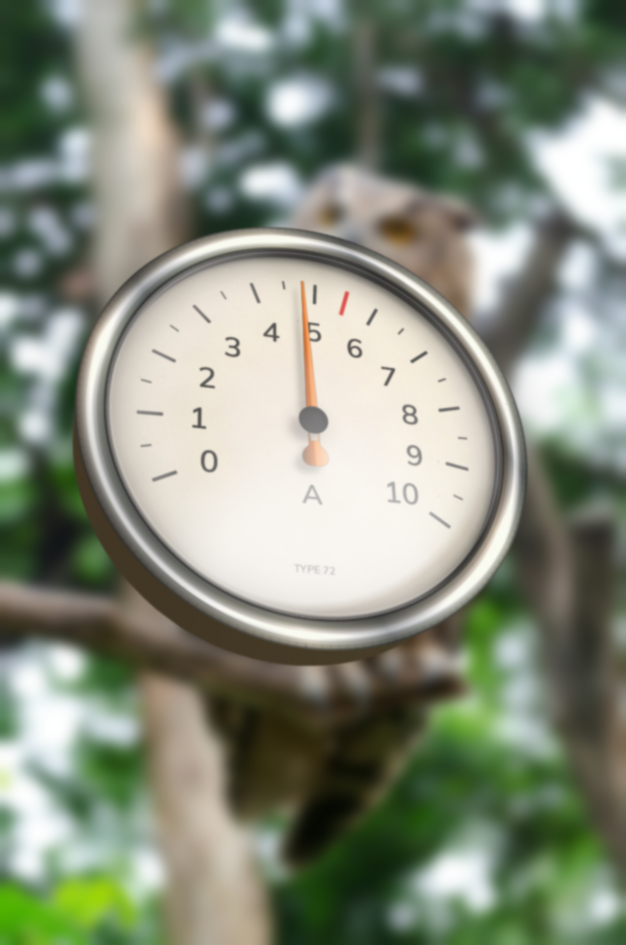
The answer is 4.75 A
